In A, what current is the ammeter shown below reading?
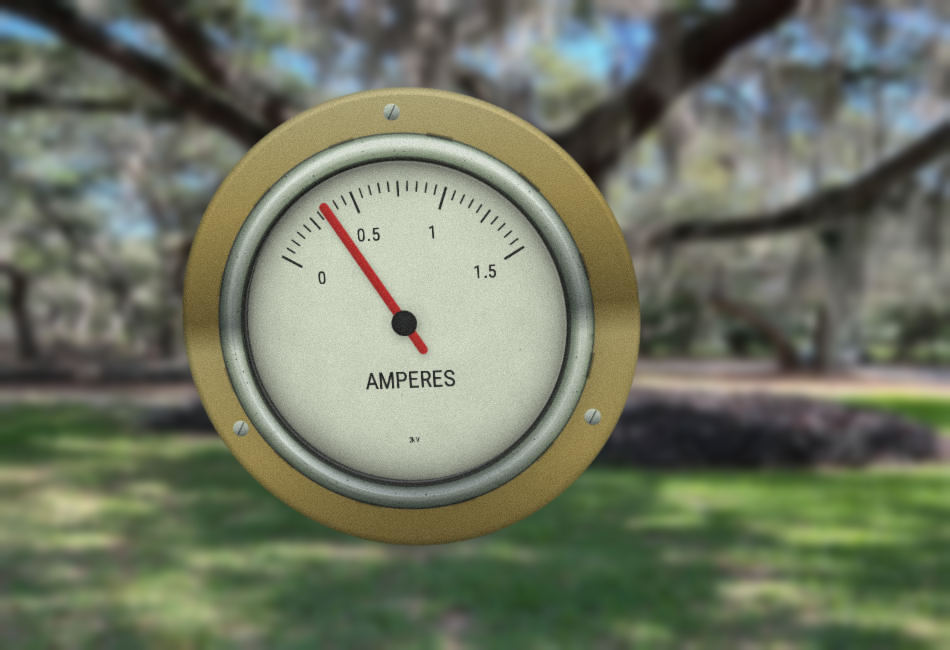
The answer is 0.35 A
